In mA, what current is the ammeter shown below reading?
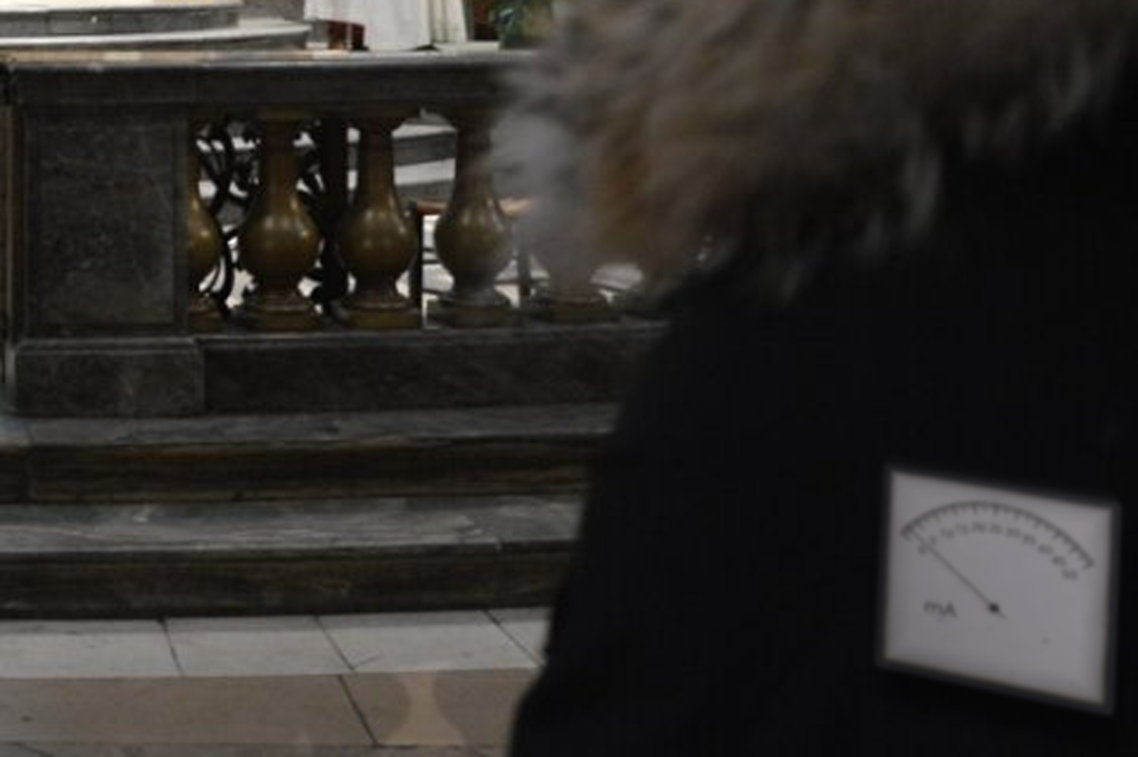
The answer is 2.5 mA
